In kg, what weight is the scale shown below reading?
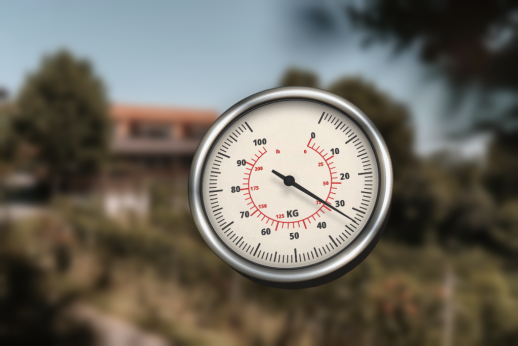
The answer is 33 kg
